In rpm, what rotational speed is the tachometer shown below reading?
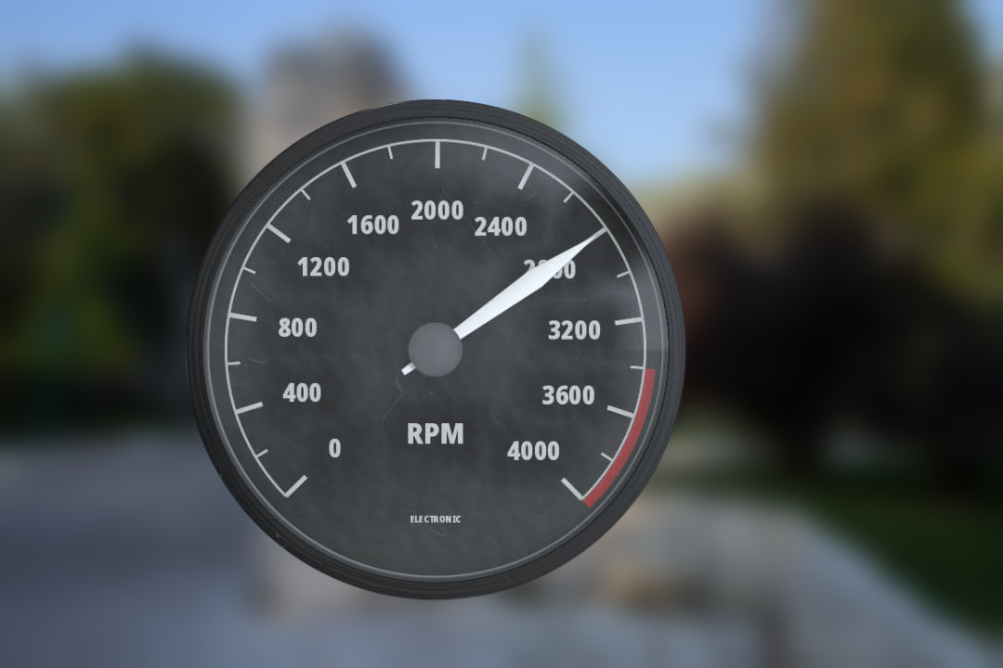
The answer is 2800 rpm
